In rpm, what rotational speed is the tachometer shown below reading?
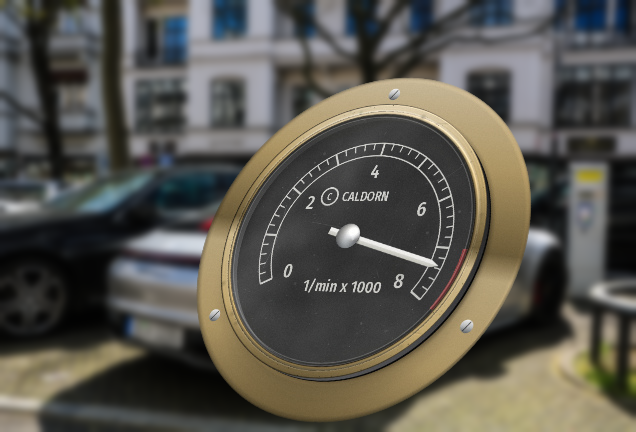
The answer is 7400 rpm
